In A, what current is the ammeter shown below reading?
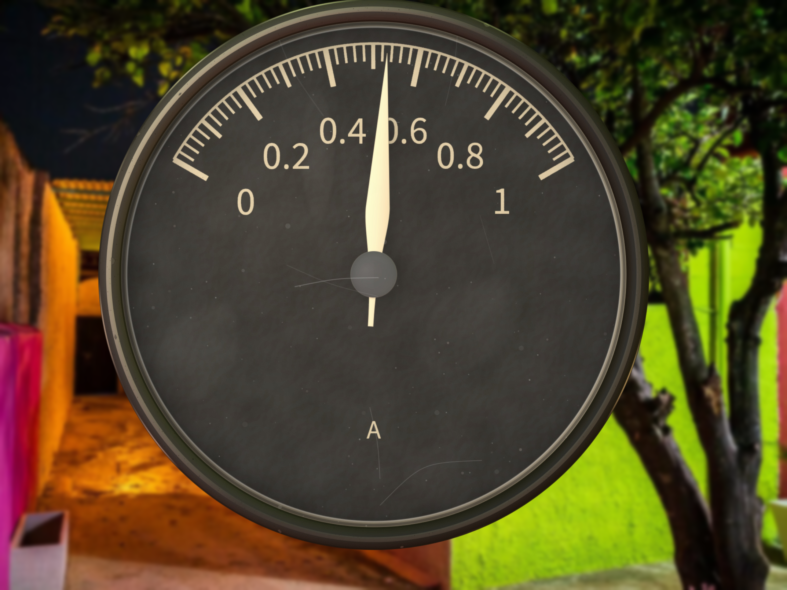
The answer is 0.53 A
